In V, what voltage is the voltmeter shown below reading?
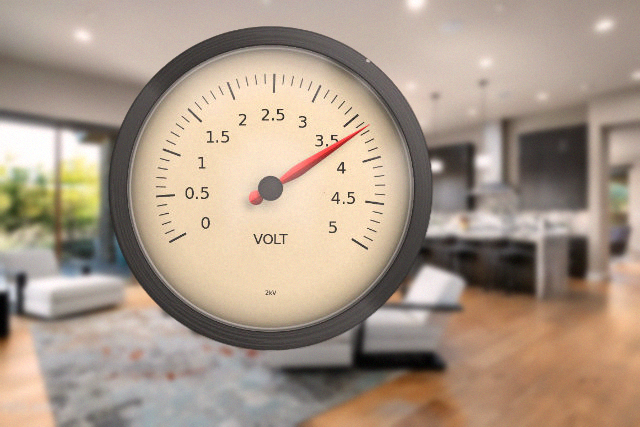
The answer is 3.65 V
